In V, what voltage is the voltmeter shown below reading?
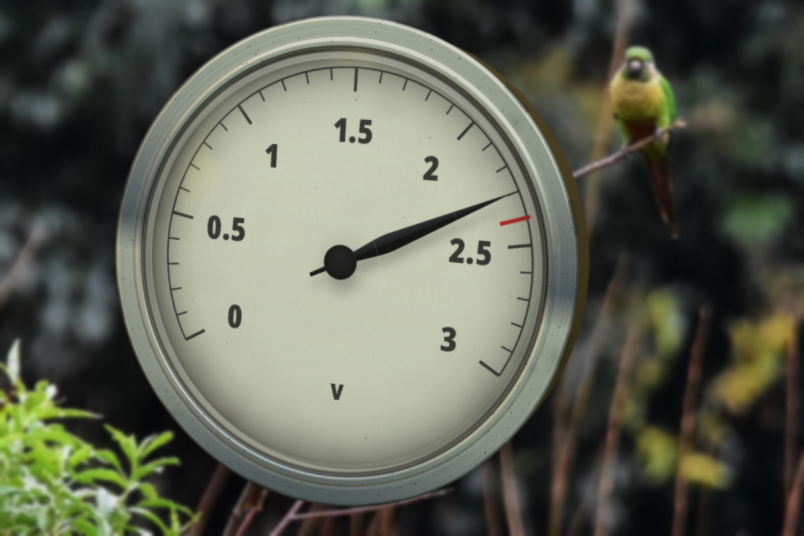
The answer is 2.3 V
